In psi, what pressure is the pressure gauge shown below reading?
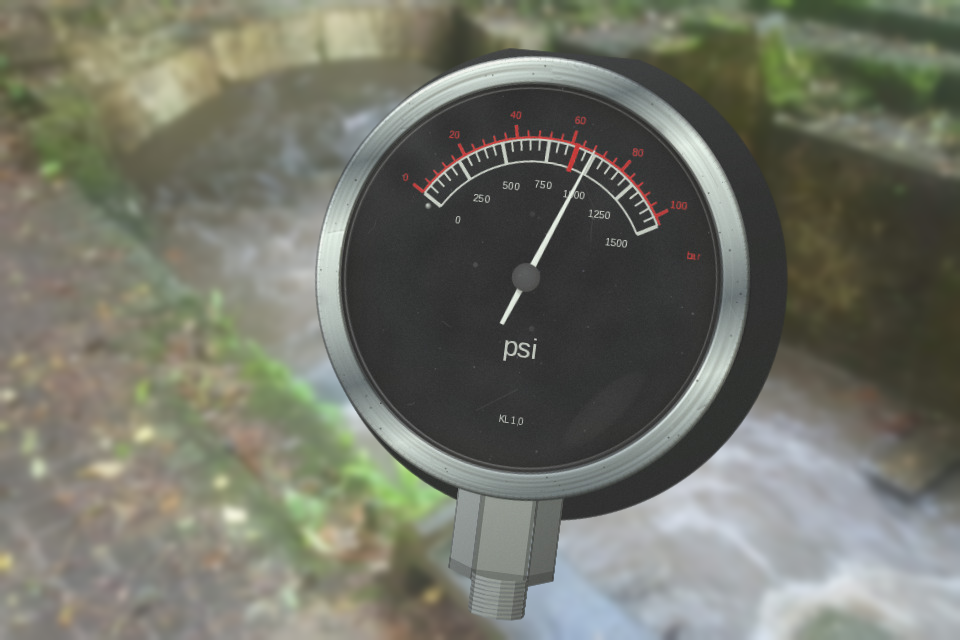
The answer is 1000 psi
